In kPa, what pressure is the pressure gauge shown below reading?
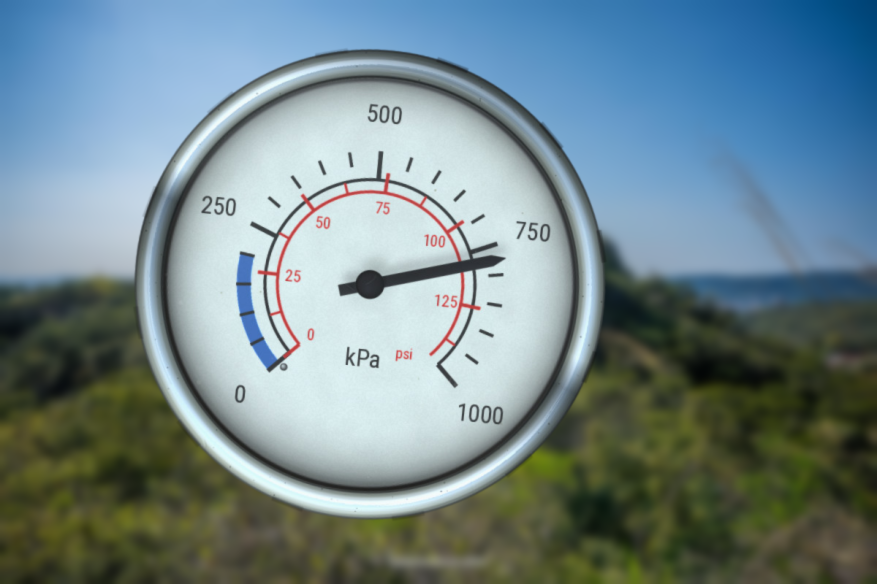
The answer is 775 kPa
